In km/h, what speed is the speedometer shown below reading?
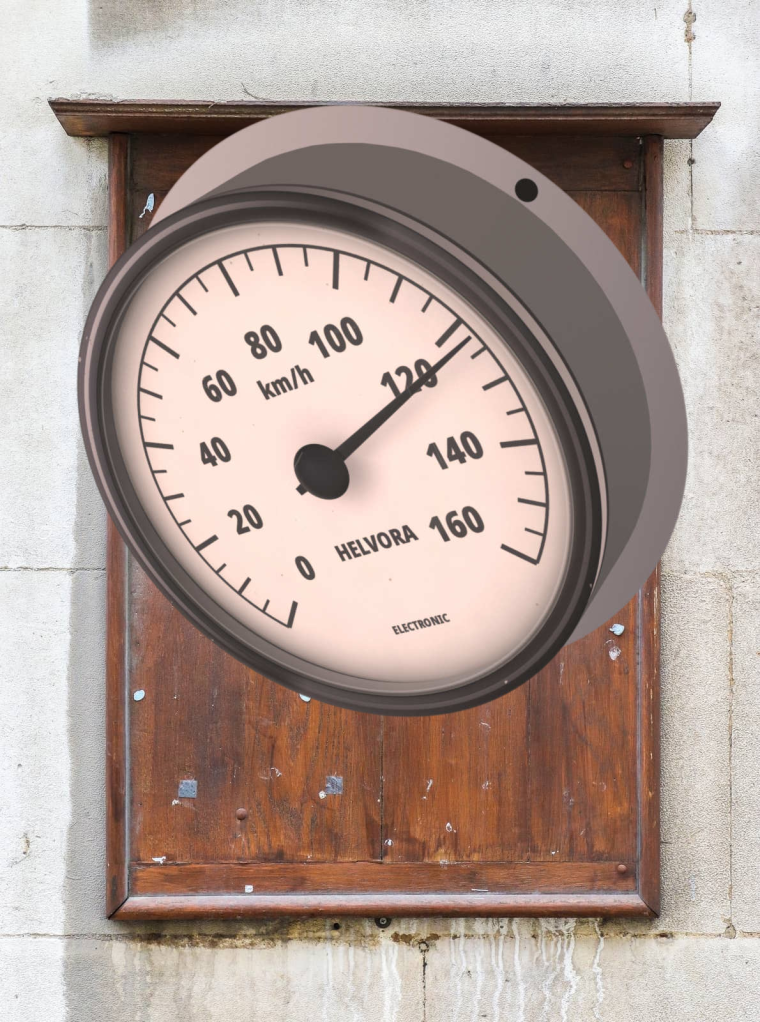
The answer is 122.5 km/h
